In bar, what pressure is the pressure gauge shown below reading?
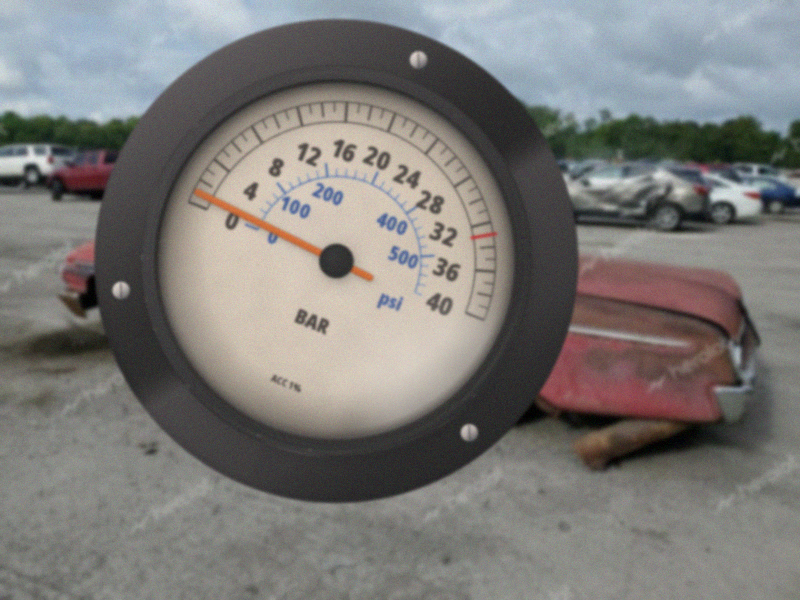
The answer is 1 bar
